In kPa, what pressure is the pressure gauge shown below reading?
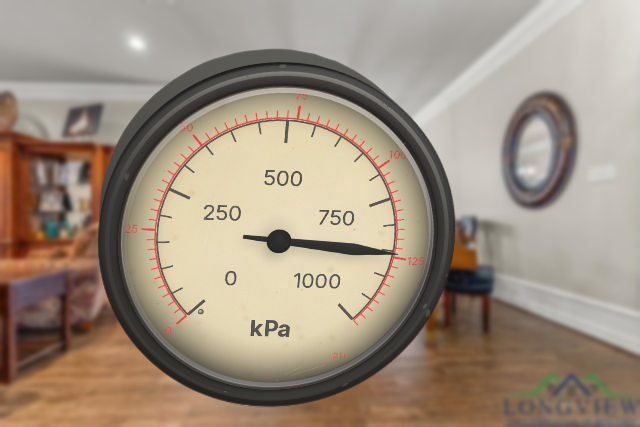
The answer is 850 kPa
